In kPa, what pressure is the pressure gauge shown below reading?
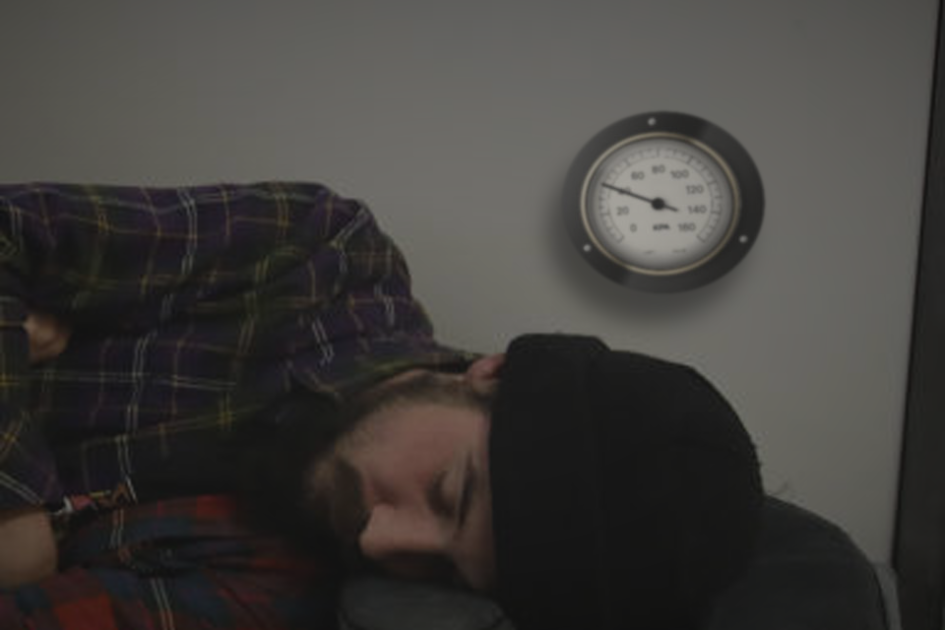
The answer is 40 kPa
